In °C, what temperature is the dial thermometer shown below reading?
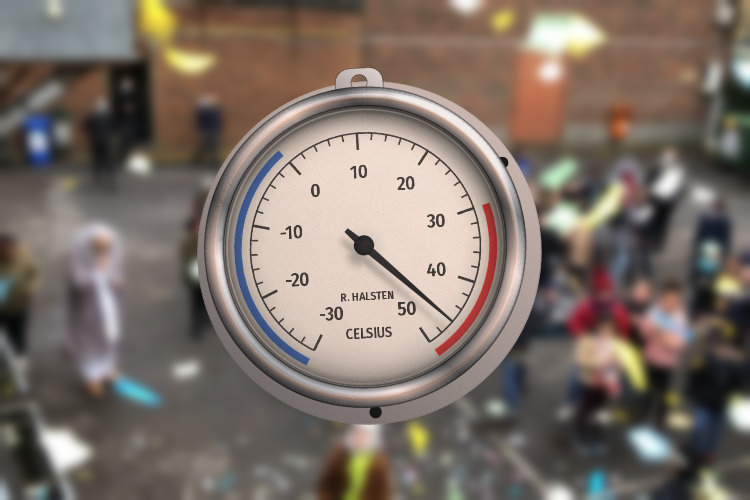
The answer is 46 °C
